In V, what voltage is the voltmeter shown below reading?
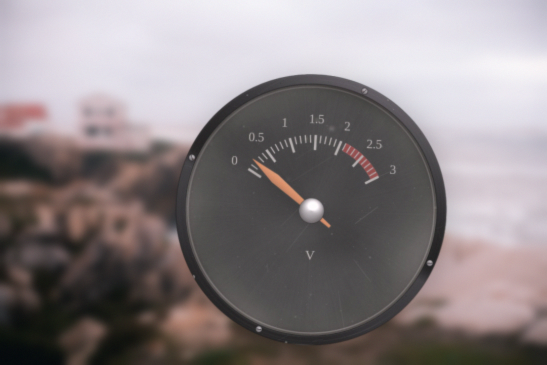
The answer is 0.2 V
